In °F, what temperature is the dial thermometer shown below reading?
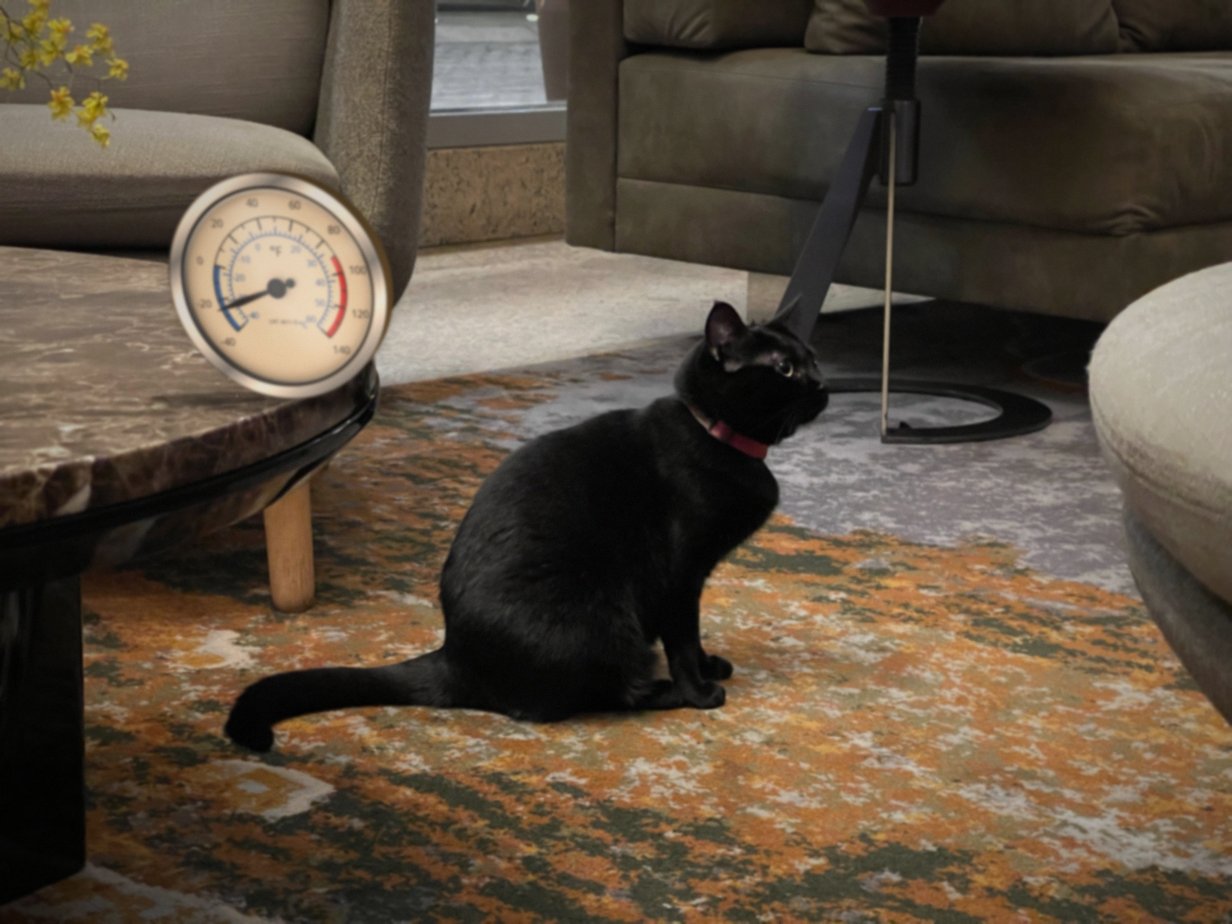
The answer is -25 °F
